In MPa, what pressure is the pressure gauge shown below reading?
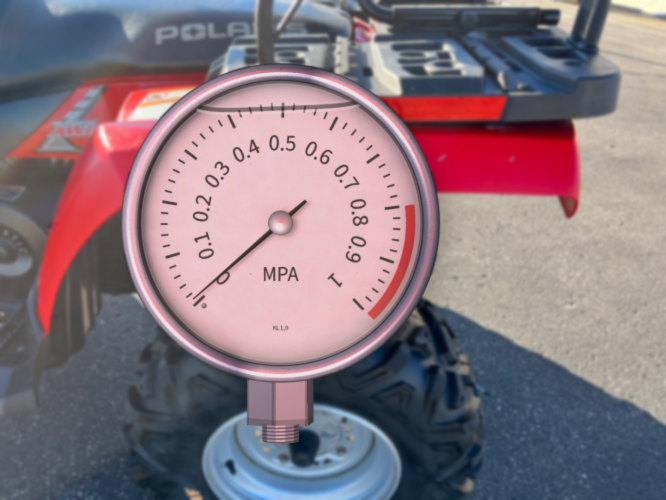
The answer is 0.01 MPa
